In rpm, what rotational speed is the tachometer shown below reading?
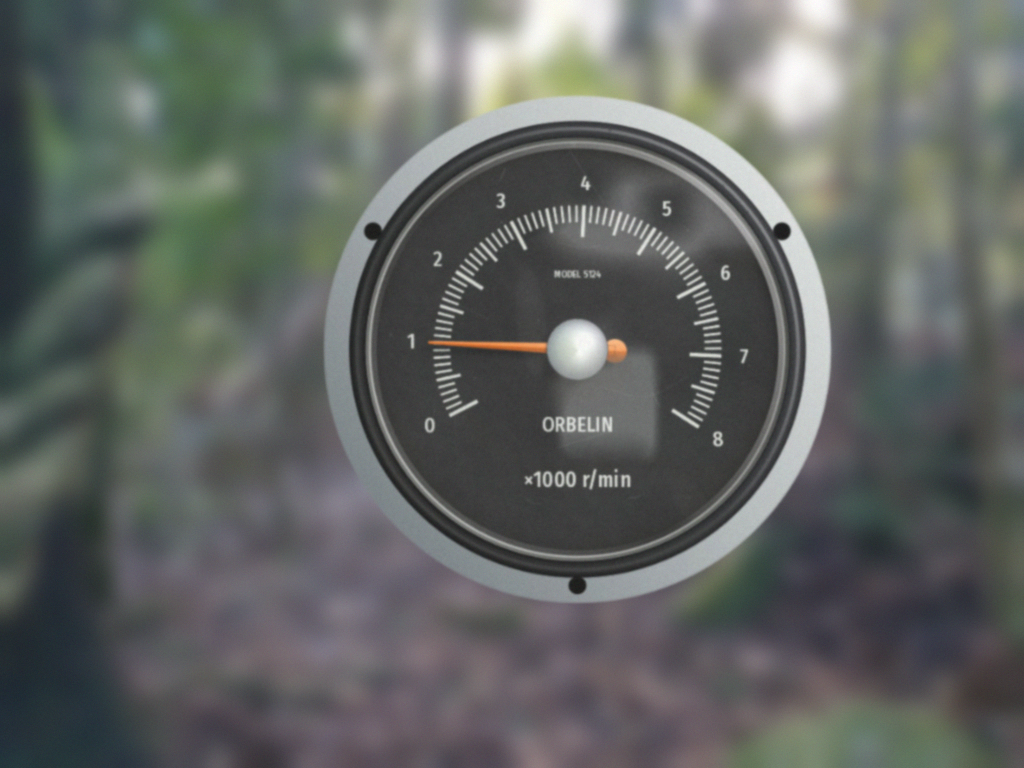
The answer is 1000 rpm
